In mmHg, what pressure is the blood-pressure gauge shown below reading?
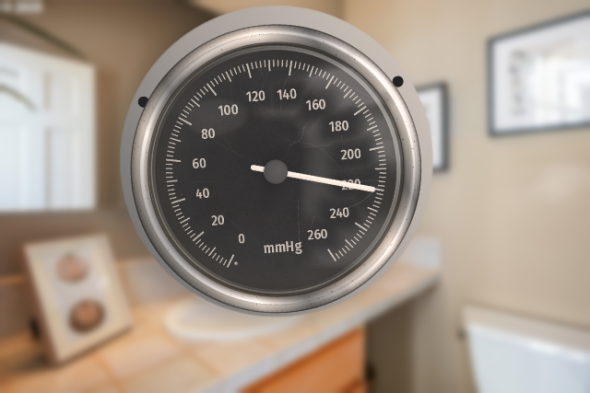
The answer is 220 mmHg
